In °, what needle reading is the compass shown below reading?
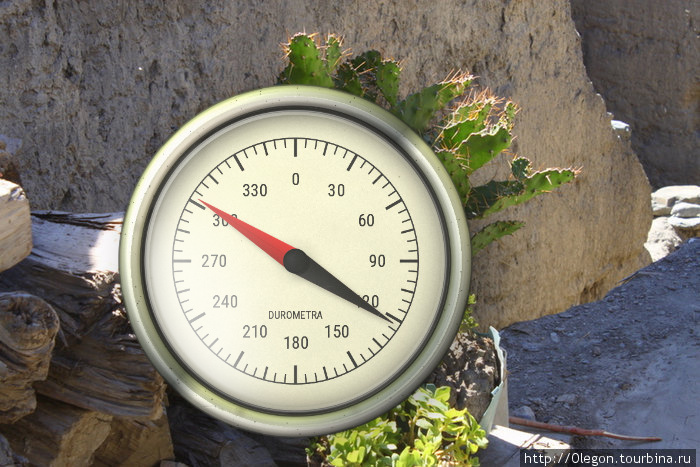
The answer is 302.5 °
